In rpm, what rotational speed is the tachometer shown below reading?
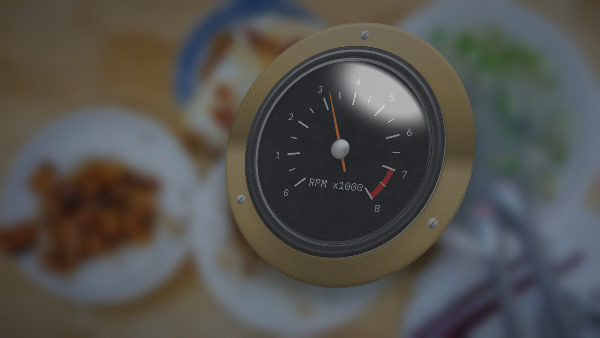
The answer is 3250 rpm
